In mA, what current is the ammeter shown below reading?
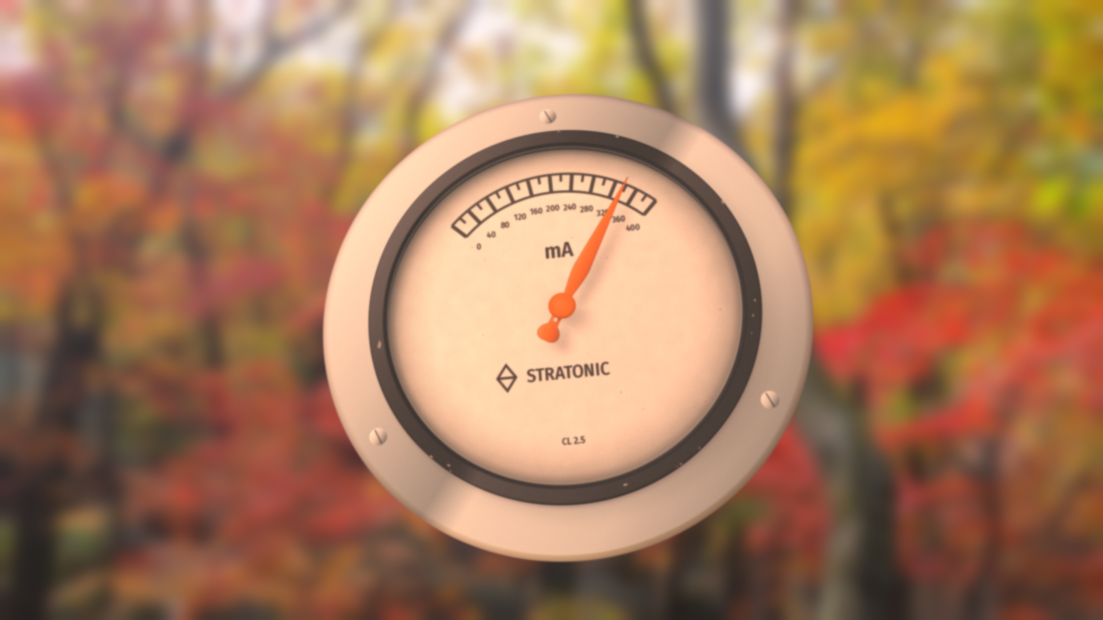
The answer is 340 mA
